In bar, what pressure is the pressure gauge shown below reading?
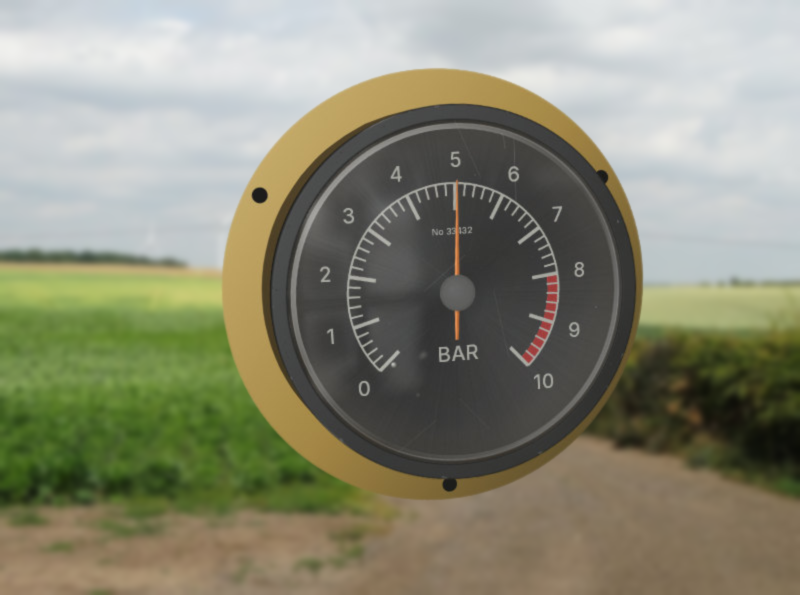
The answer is 5 bar
